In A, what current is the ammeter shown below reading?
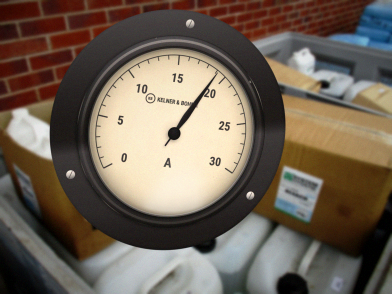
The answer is 19 A
